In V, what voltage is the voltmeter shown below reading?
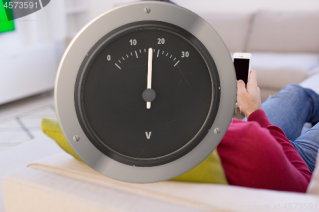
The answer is 16 V
